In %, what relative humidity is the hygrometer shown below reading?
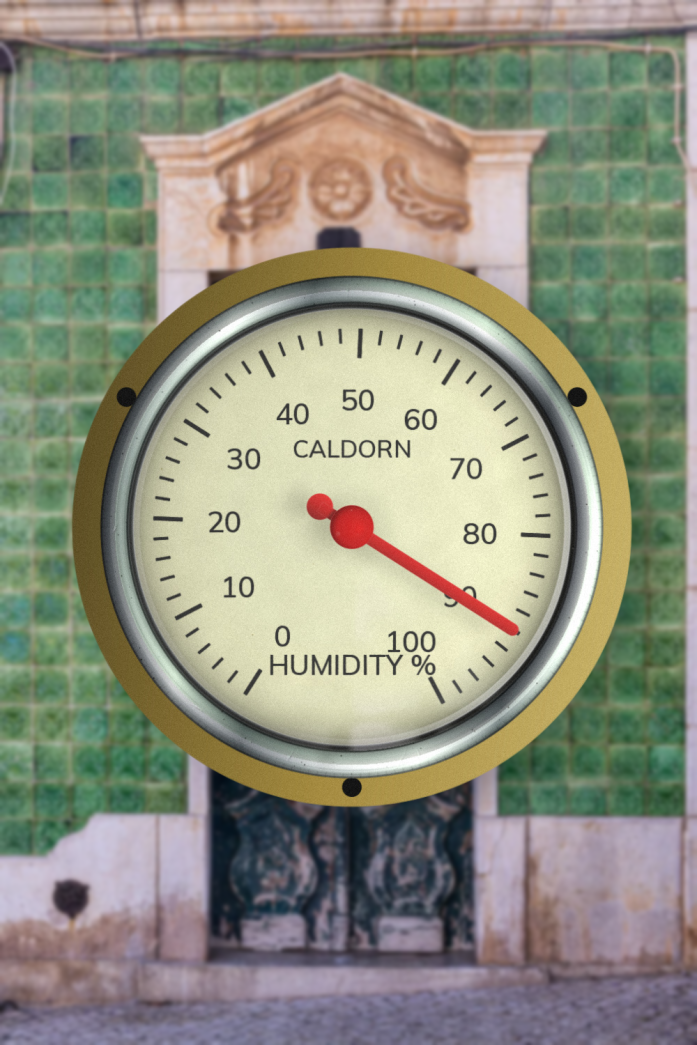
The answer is 90 %
